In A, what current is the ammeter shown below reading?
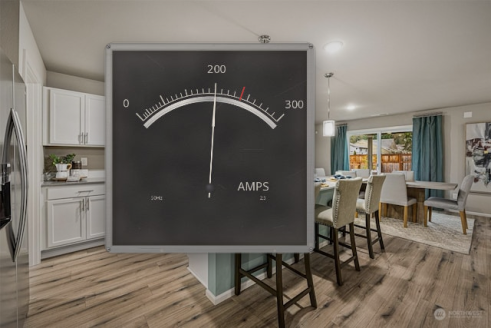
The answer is 200 A
